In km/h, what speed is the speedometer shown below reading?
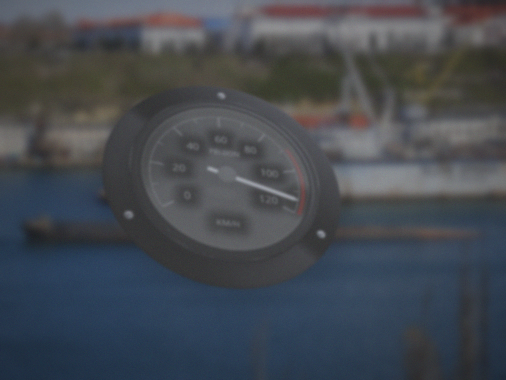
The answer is 115 km/h
